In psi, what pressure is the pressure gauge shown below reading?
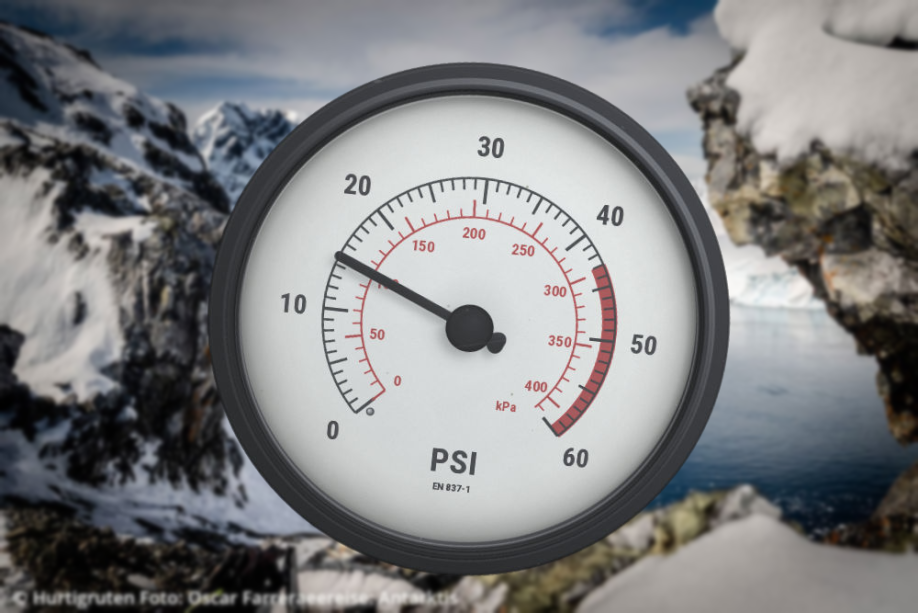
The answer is 15 psi
